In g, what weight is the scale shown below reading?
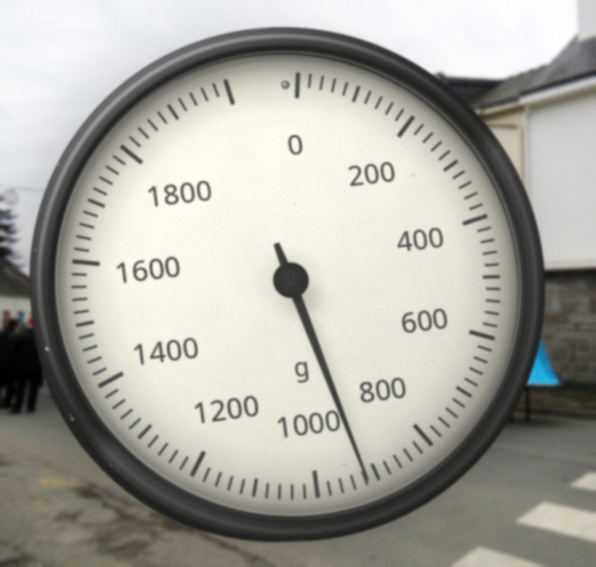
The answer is 920 g
